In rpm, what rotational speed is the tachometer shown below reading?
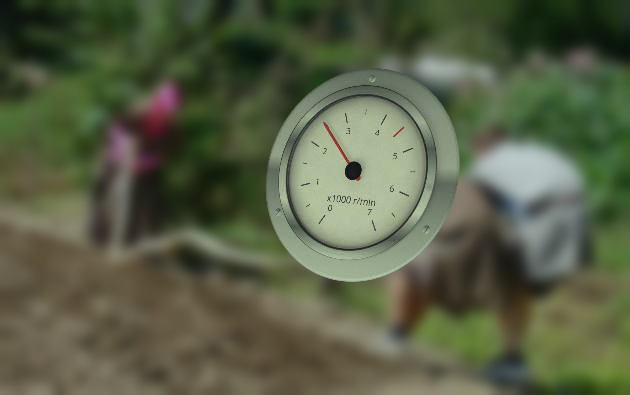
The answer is 2500 rpm
